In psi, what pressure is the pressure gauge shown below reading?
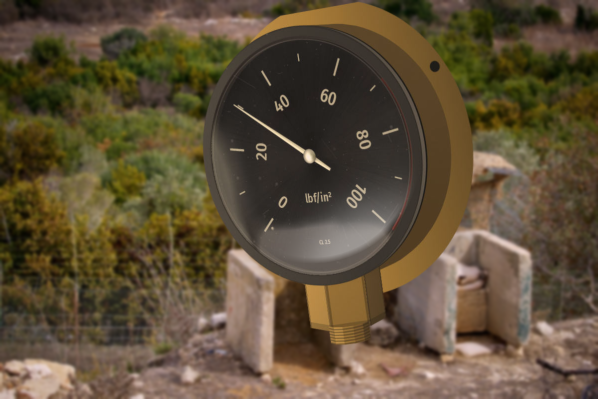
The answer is 30 psi
